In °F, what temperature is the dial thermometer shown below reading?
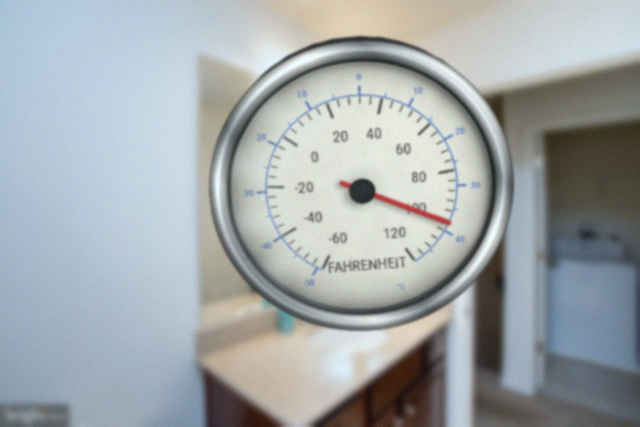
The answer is 100 °F
